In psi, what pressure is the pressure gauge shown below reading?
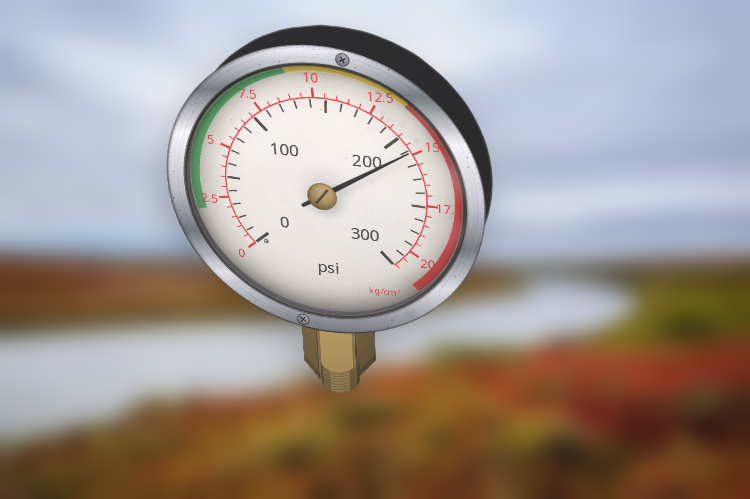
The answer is 210 psi
